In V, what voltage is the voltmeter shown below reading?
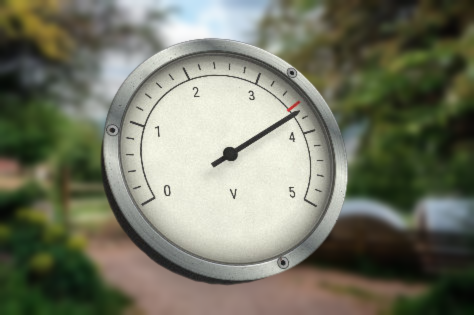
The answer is 3.7 V
